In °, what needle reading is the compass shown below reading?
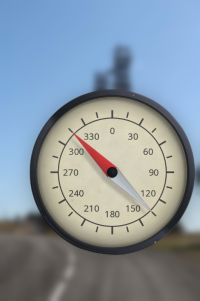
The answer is 315 °
